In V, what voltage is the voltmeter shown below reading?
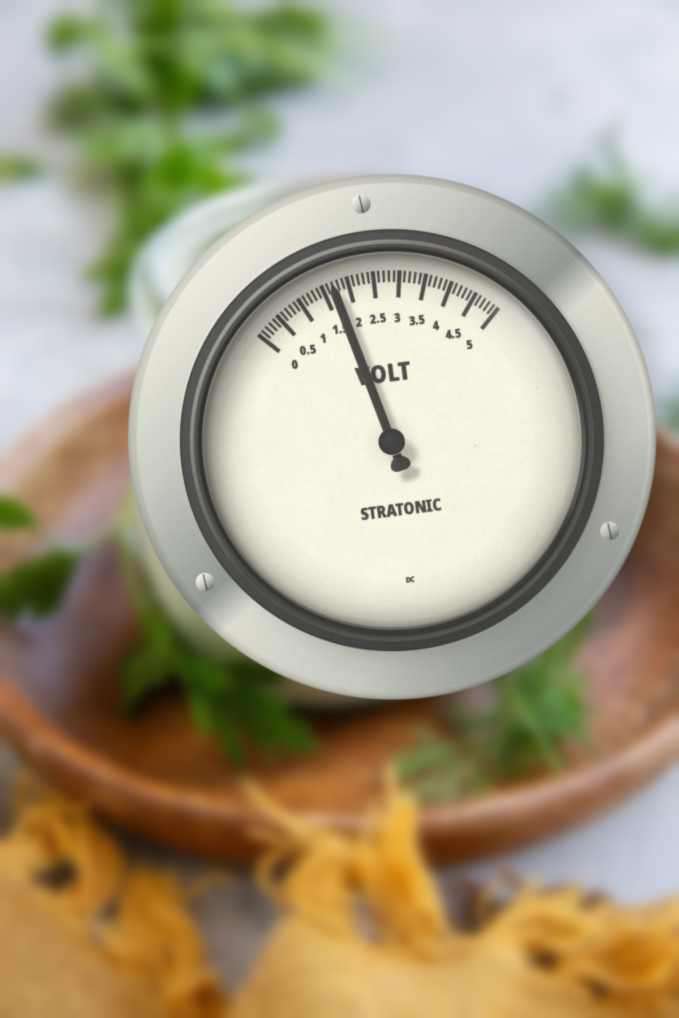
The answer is 1.7 V
